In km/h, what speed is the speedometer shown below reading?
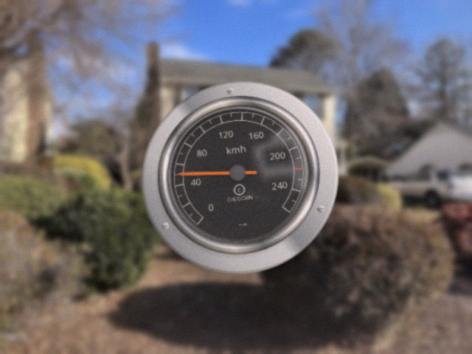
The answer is 50 km/h
